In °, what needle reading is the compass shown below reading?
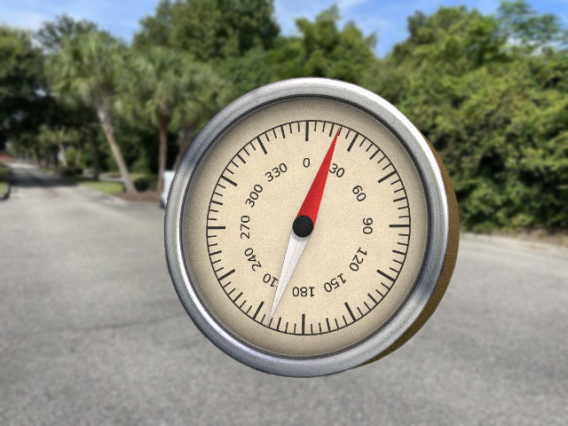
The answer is 20 °
